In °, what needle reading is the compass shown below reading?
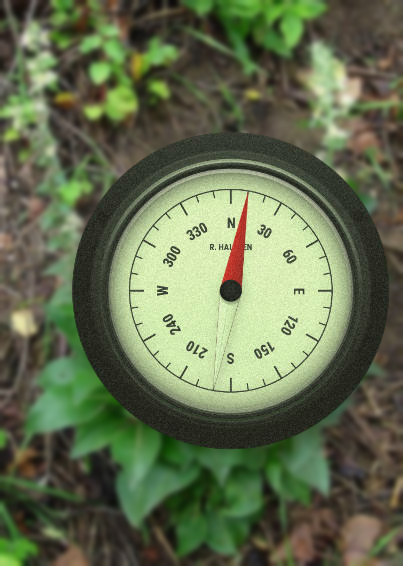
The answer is 10 °
